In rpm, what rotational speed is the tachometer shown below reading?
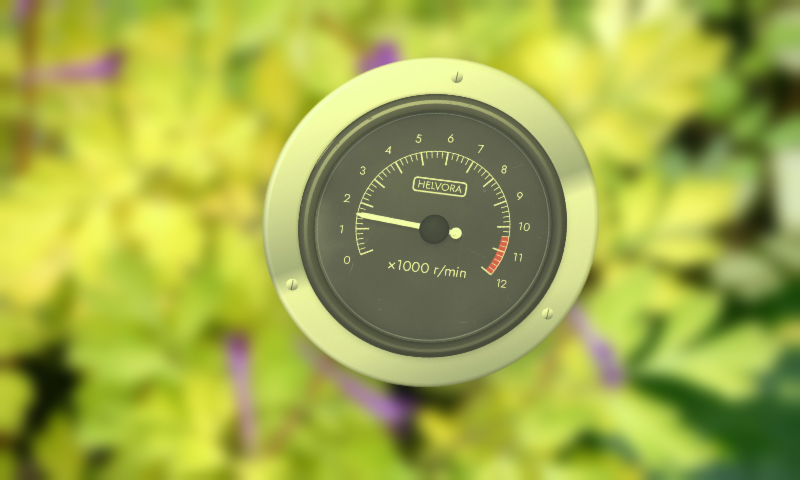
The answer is 1600 rpm
